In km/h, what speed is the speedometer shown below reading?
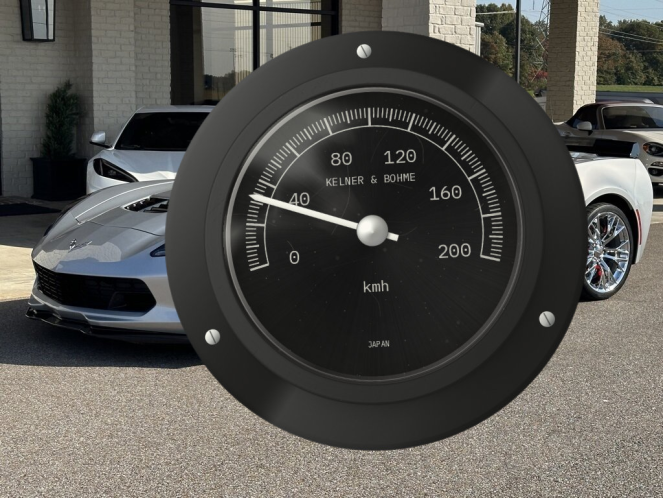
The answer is 32 km/h
